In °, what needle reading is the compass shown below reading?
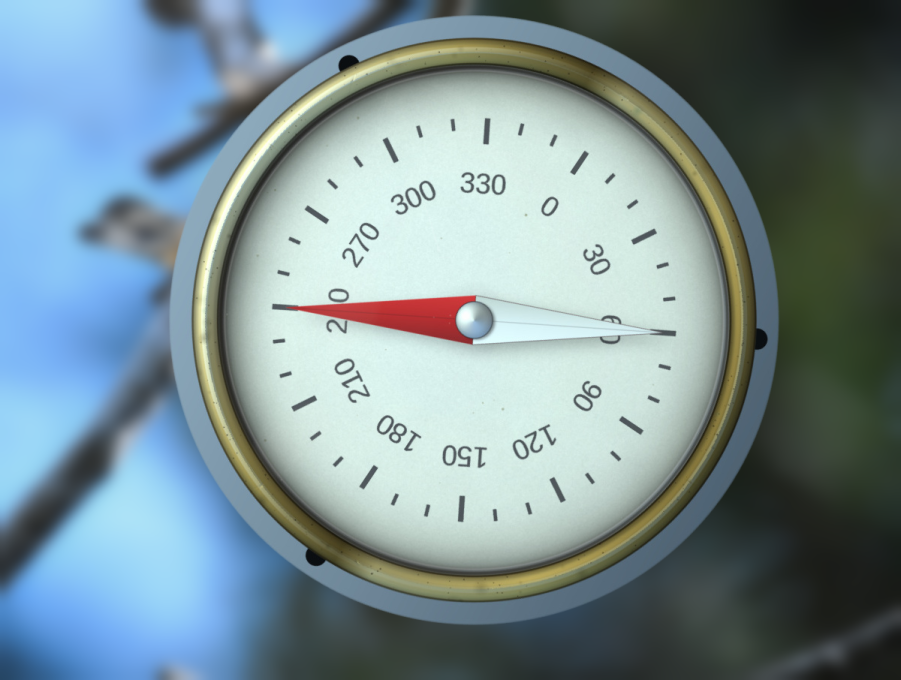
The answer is 240 °
